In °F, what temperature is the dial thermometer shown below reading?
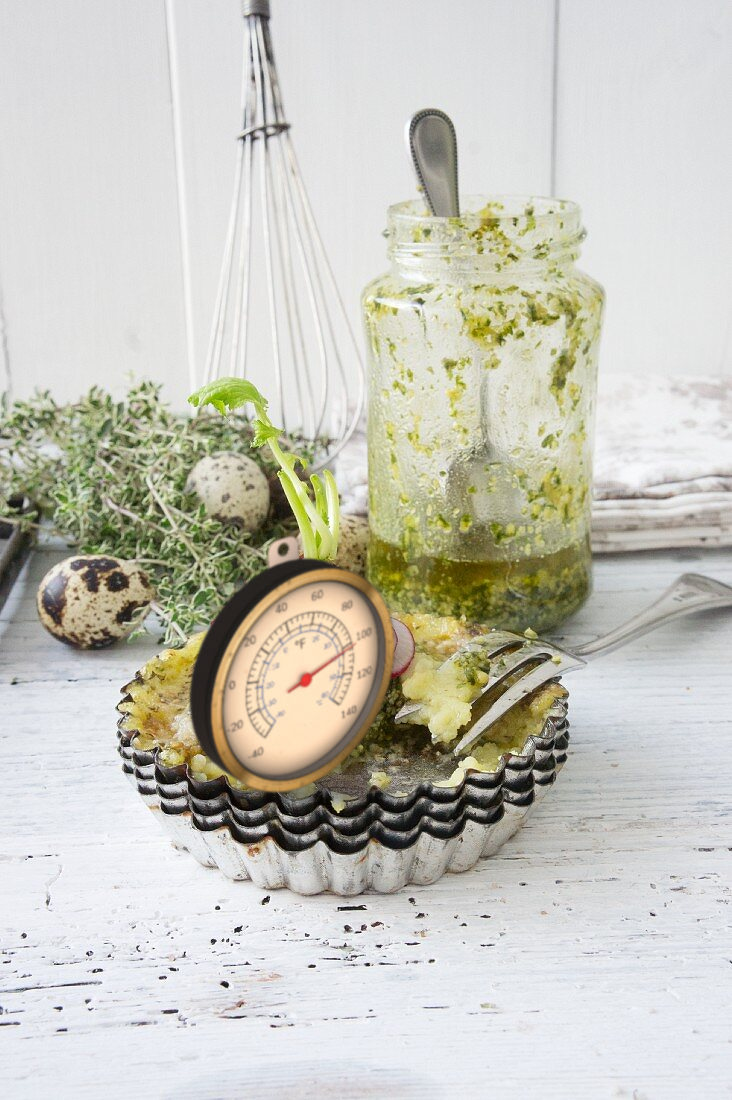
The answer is 100 °F
